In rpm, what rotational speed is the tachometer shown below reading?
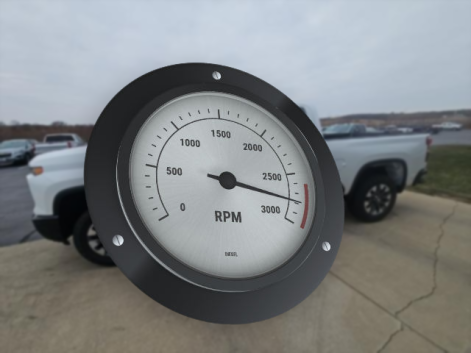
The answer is 2800 rpm
